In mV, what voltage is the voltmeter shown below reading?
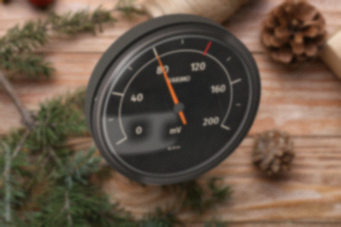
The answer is 80 mV
